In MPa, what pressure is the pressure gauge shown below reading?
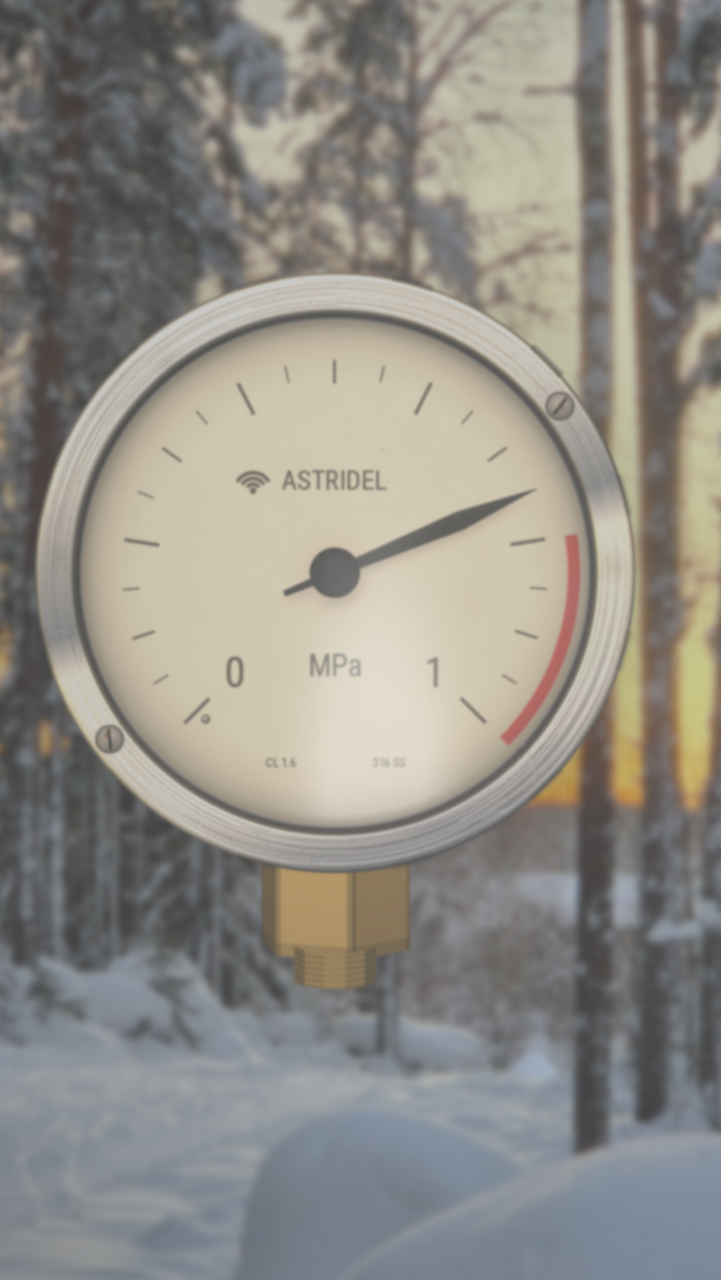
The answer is 0.75 MPa
